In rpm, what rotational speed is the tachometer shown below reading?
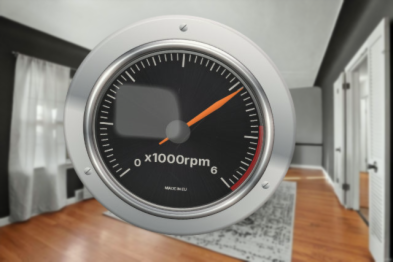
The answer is 4100 rpm
